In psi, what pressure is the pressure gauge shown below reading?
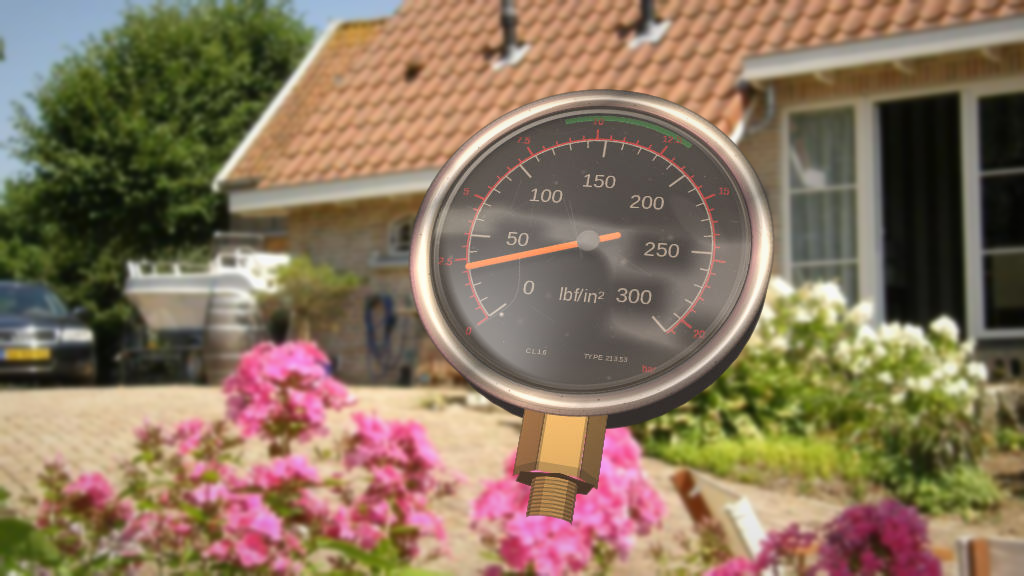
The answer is 30 psi
